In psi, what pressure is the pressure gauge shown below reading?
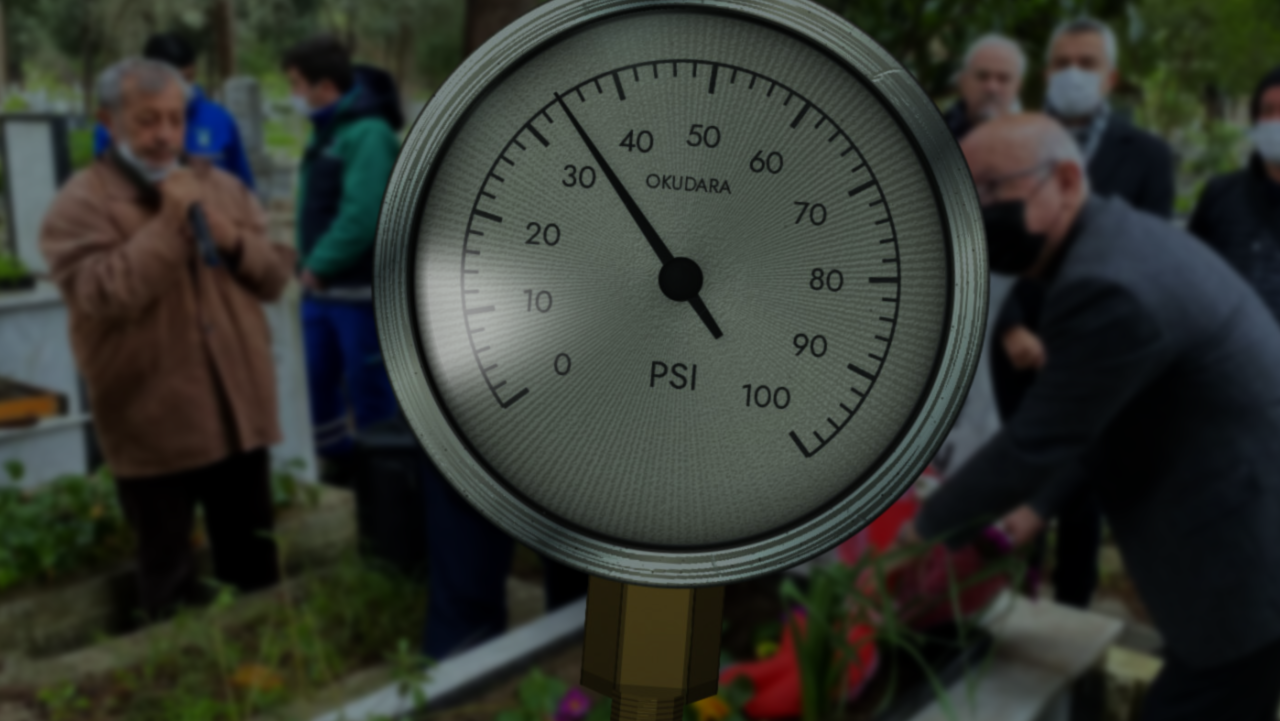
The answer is 34 psi
